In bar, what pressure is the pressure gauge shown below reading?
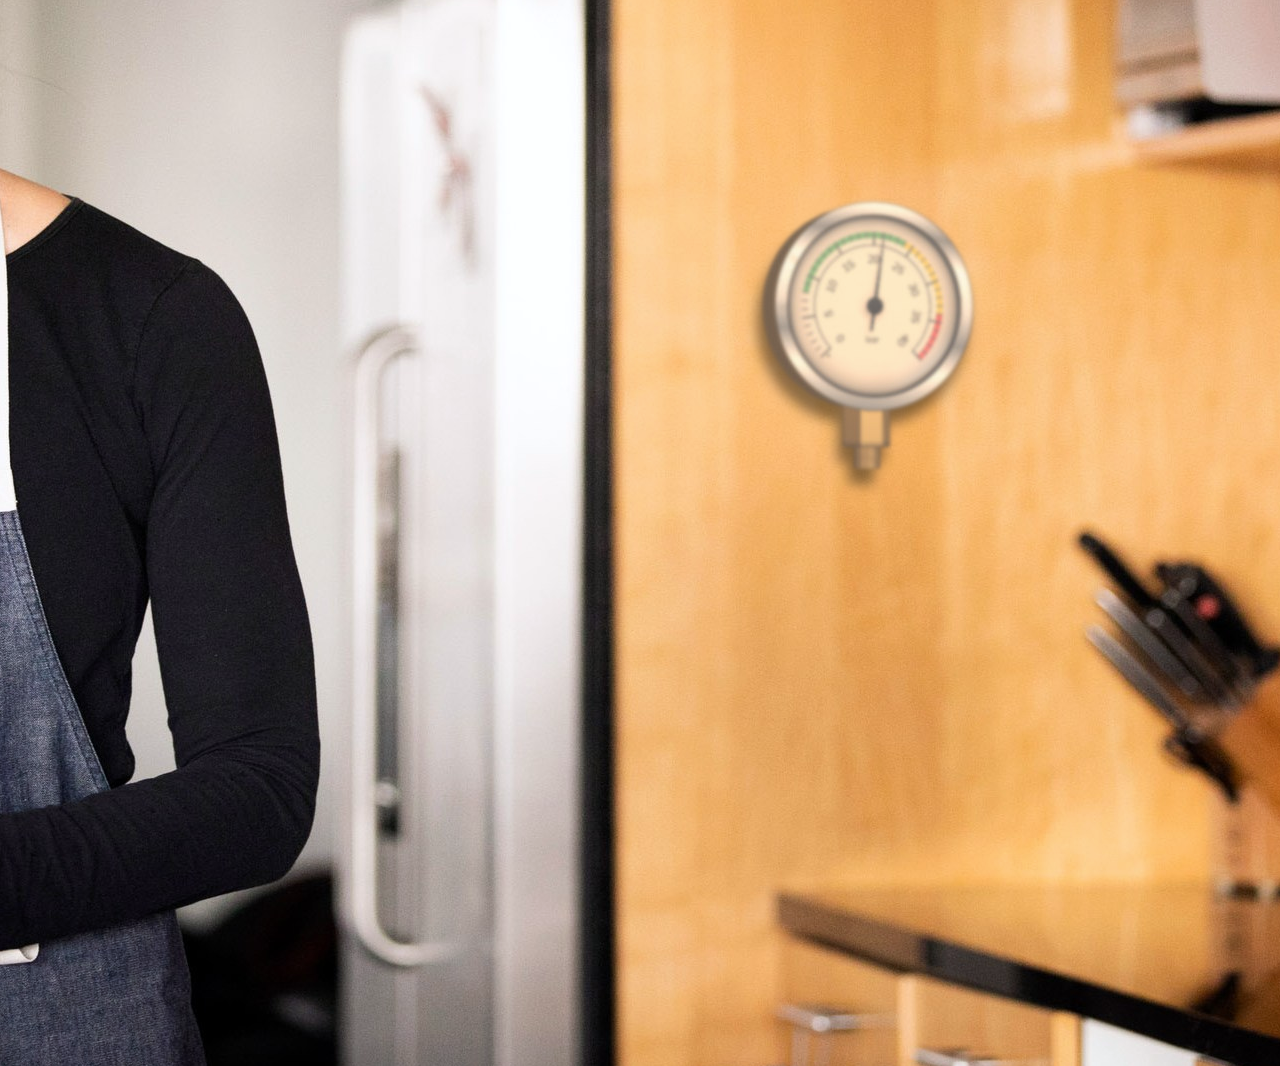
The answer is 21 bar
